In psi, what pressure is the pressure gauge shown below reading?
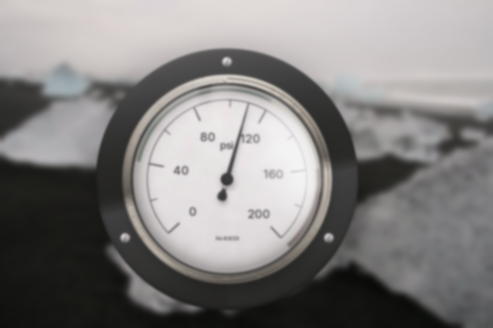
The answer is 110 psi
